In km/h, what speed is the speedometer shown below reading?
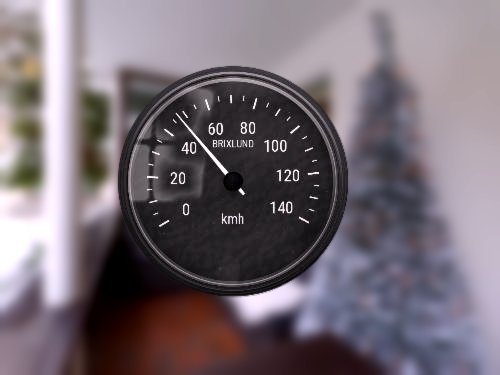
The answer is 47.5 km/h
